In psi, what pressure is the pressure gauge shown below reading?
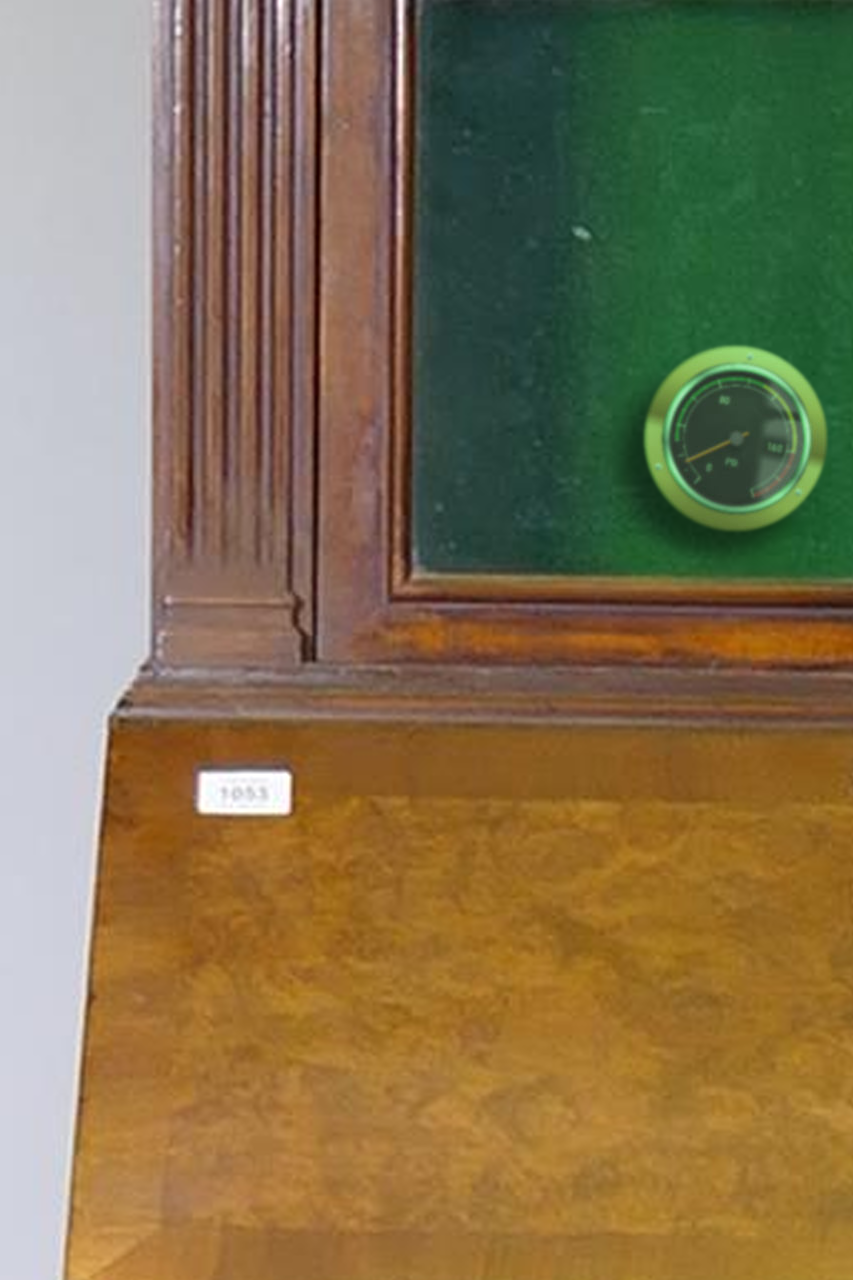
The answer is 15 psi
